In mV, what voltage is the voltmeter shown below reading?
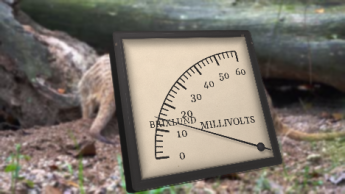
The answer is 14 mV
